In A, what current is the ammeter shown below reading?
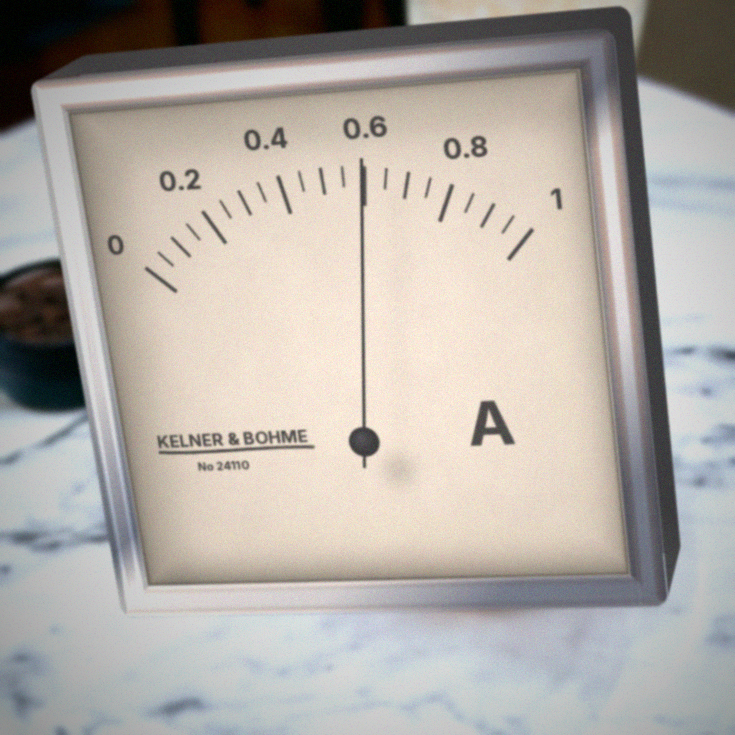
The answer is 0.6 A
